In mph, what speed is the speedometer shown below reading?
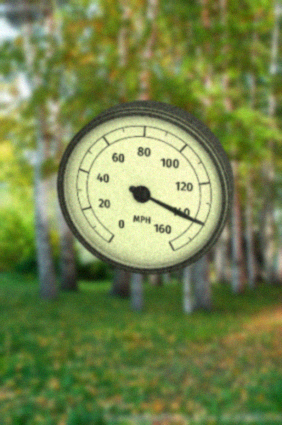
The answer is 140 mph
